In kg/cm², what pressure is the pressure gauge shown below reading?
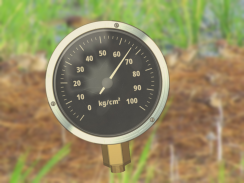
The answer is 66 kg/cm²
